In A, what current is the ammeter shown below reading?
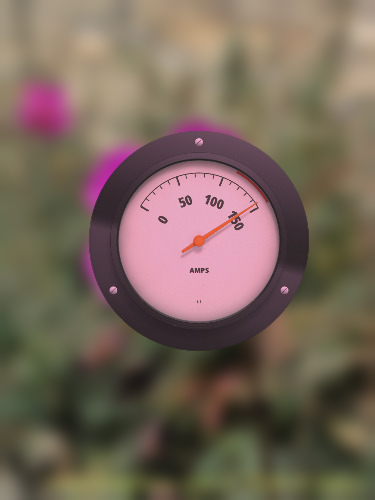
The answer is 145 A
